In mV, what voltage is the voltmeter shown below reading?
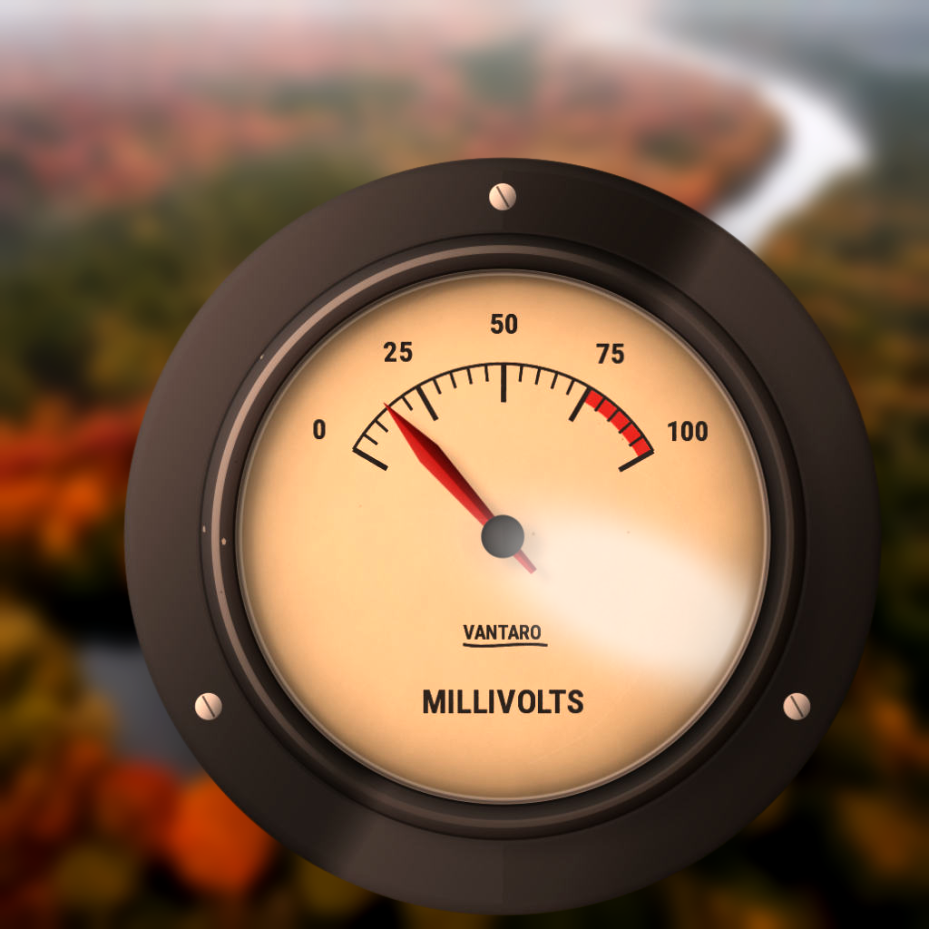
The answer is 15 mV
